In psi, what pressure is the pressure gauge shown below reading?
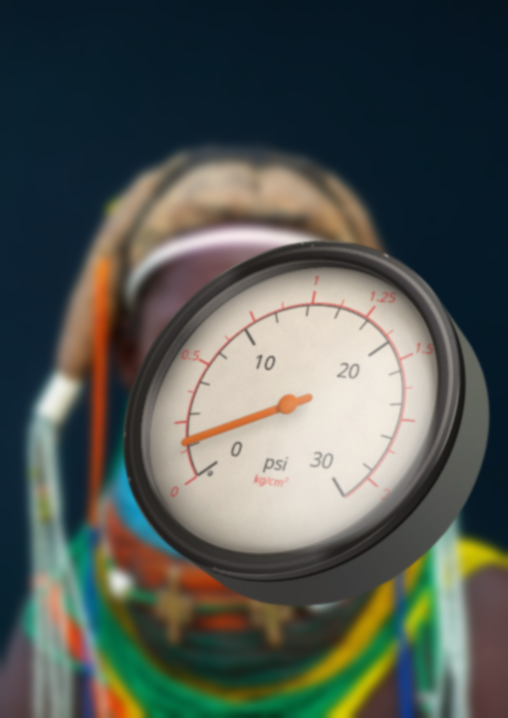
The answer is 2 psi
